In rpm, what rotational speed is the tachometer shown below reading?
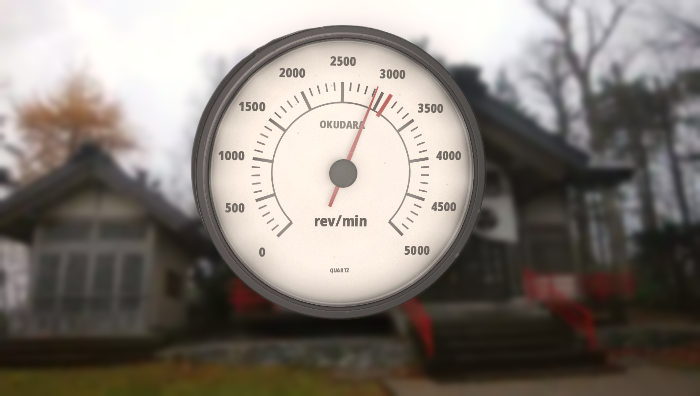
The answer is 2900 rpm
